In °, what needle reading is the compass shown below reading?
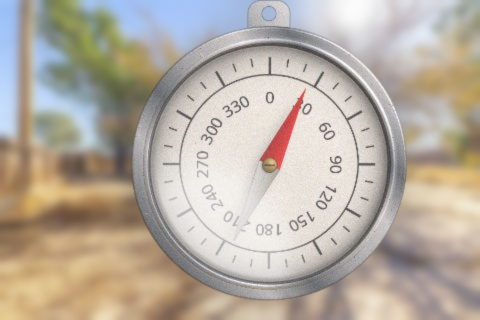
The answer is 25 °
